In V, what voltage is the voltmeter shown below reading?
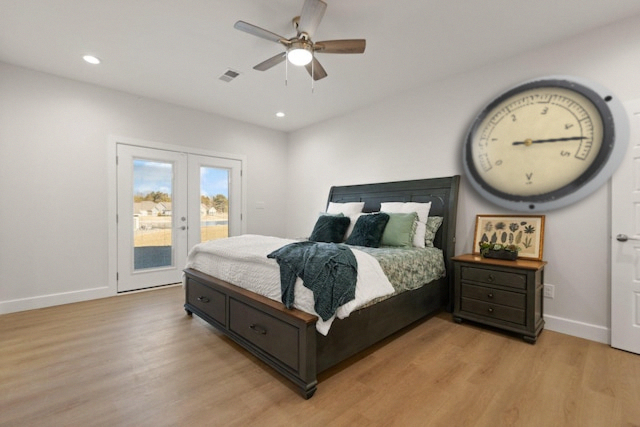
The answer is 4.5 V
